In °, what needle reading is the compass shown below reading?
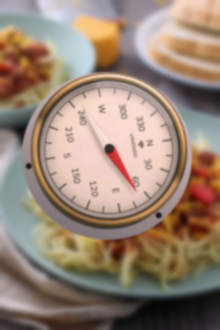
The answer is 67.5 °
